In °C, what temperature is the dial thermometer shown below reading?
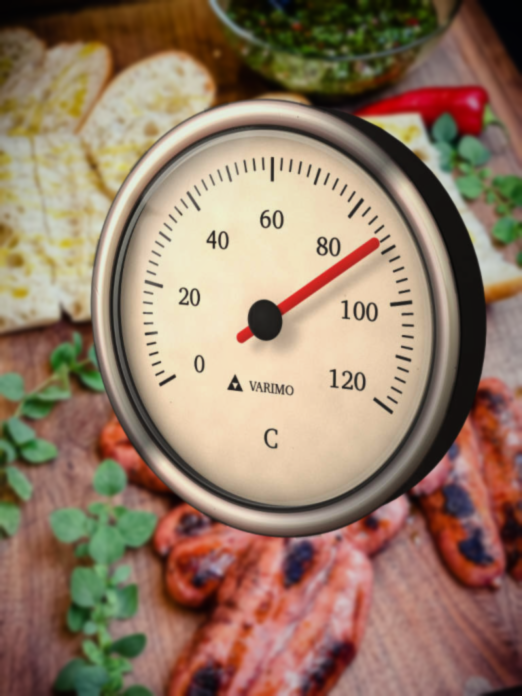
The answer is 88 °C
